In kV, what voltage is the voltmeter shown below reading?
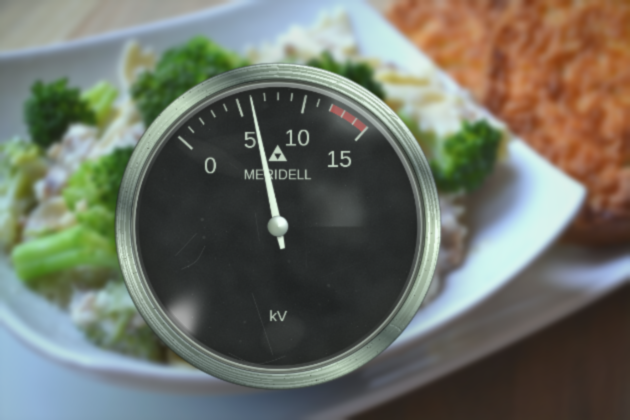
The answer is 6 kV
